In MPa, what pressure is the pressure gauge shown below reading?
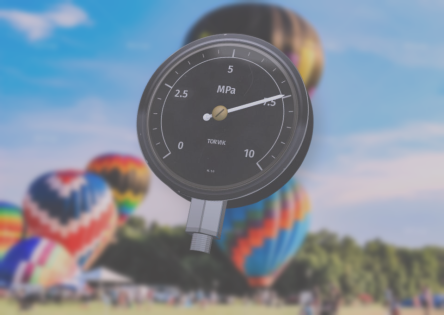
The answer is 7.5 MPa
